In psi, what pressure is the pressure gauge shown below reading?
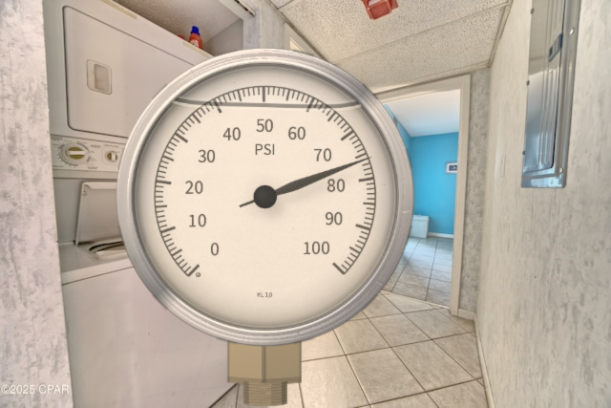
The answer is 76 psi
